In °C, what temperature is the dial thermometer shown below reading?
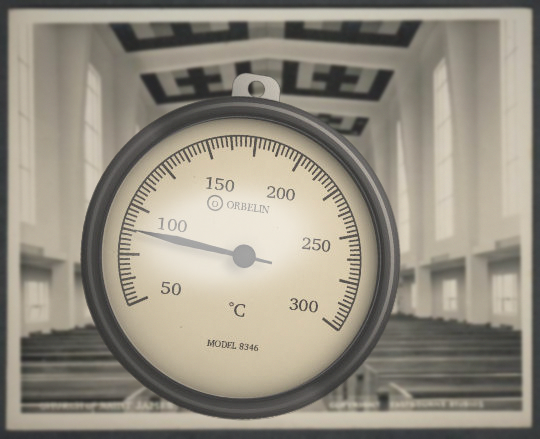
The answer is 87.5 °C
